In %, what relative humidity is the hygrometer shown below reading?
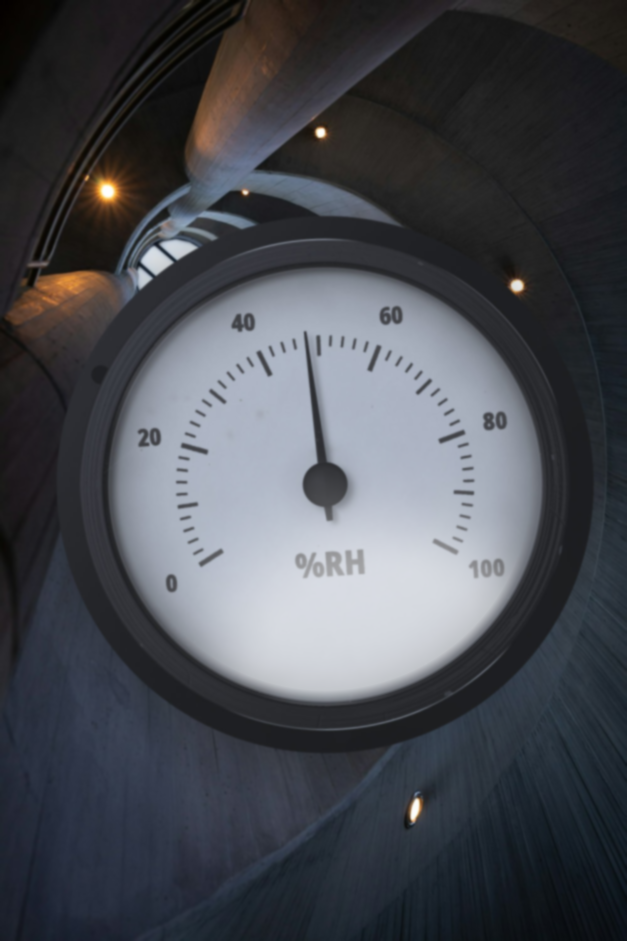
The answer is 48 %
